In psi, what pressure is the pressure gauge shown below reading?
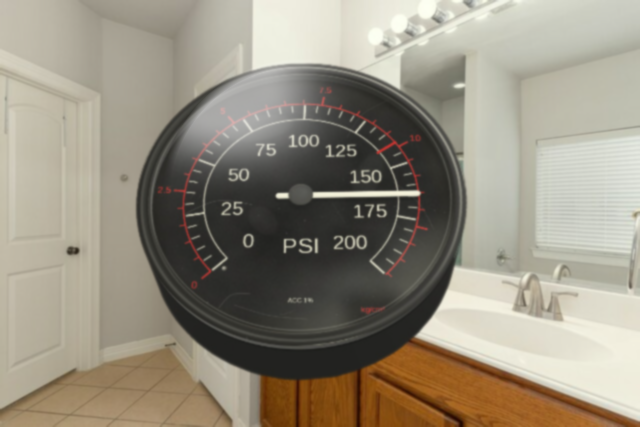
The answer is 165 psi
